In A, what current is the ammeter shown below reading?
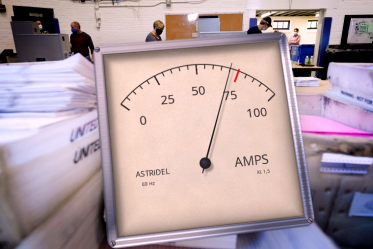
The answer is 70 A
